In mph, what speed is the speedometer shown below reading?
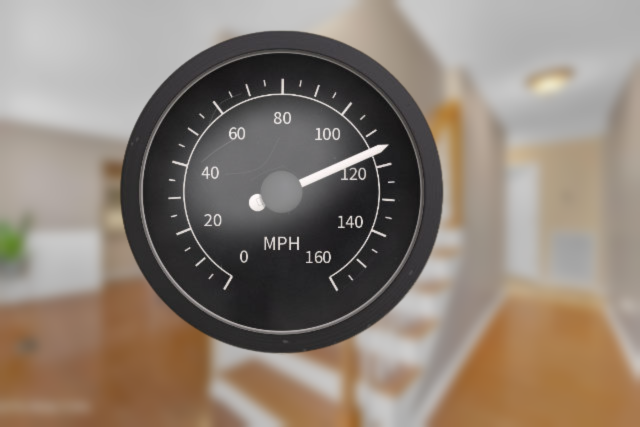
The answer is 115 mph
